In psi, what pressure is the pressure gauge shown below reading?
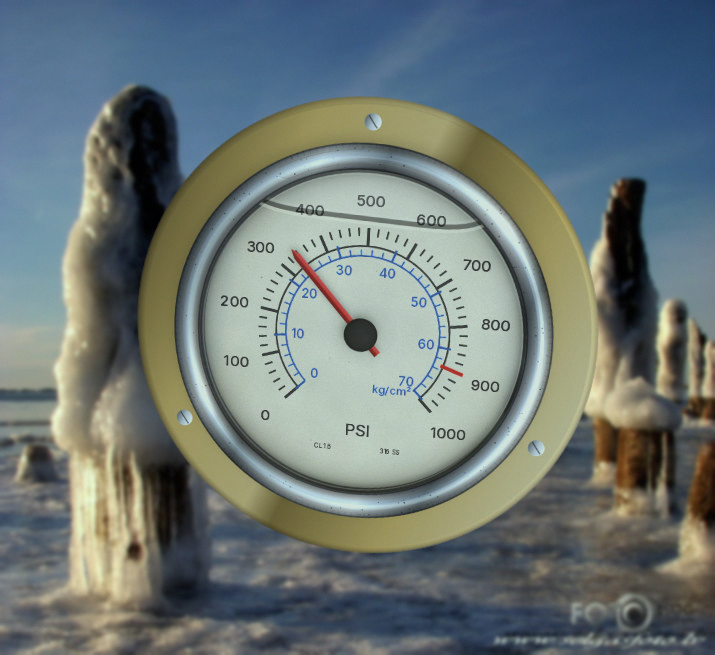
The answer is 340 psi
